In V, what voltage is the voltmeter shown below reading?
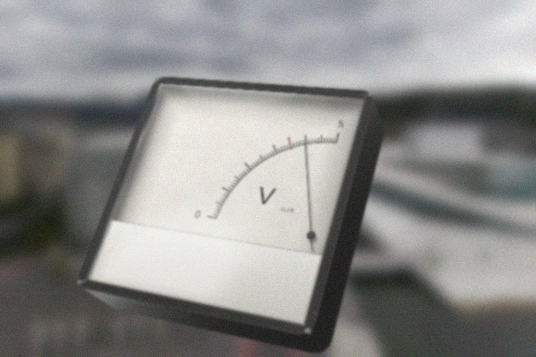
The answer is 4 V
